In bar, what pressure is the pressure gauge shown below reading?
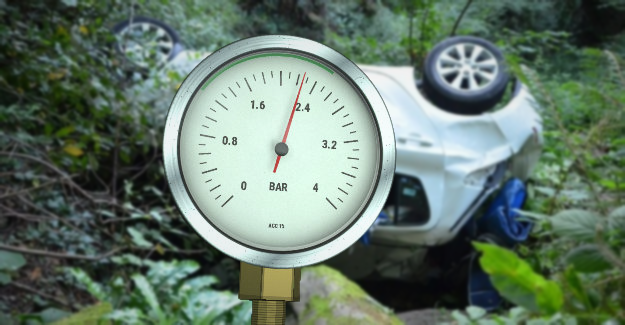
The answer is 2.25 bar
